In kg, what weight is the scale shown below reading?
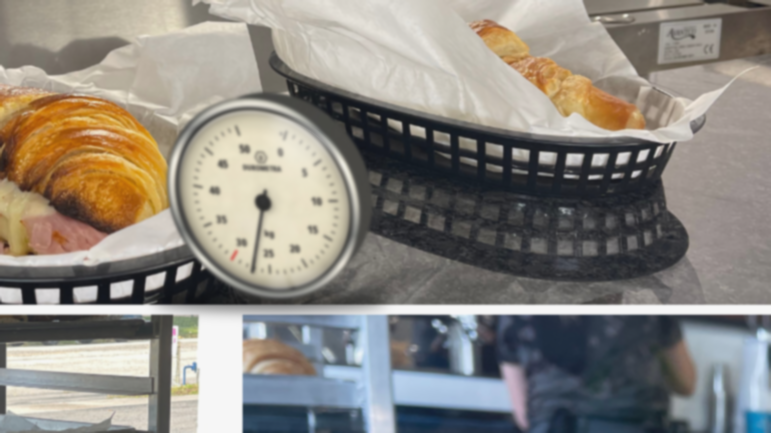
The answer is 27 kg
